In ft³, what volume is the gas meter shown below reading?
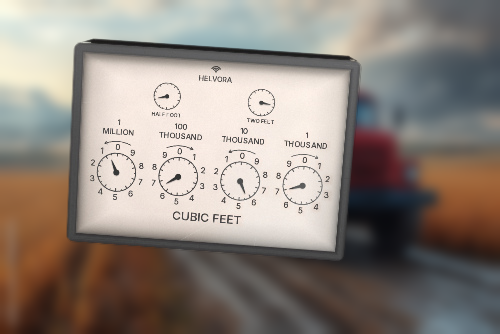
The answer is 65700 ft³
